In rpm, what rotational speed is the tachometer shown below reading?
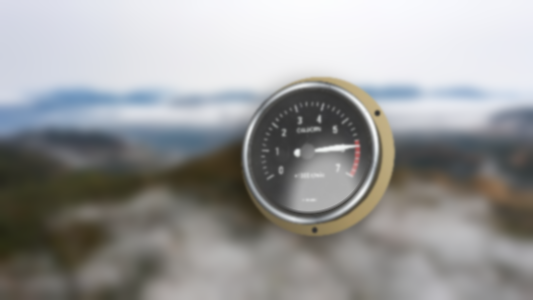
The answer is 6000 rpm
